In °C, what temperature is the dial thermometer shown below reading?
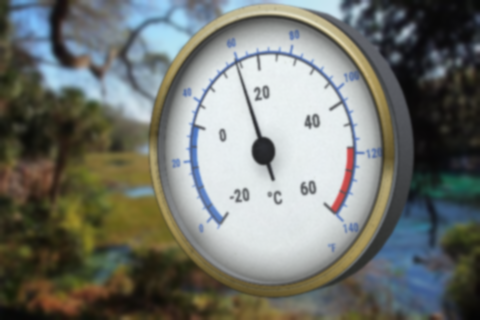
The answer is 16 °C
